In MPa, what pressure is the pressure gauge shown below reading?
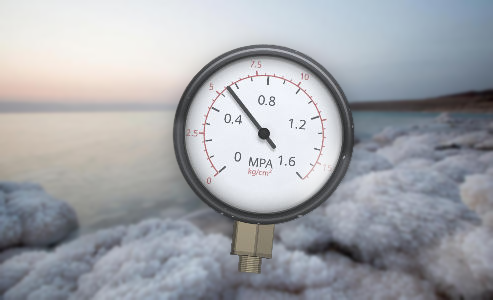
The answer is 0.55 MPa
